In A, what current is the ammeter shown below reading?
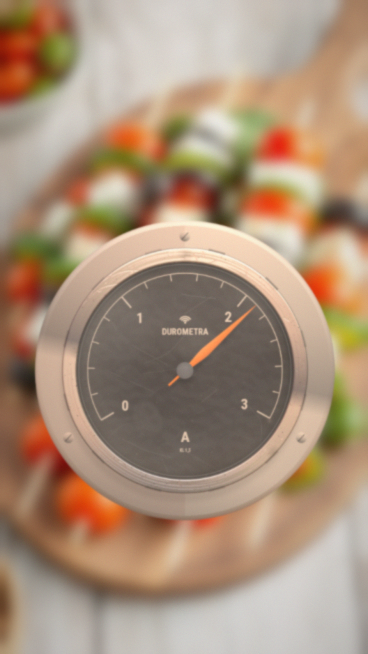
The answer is 2.1 A
